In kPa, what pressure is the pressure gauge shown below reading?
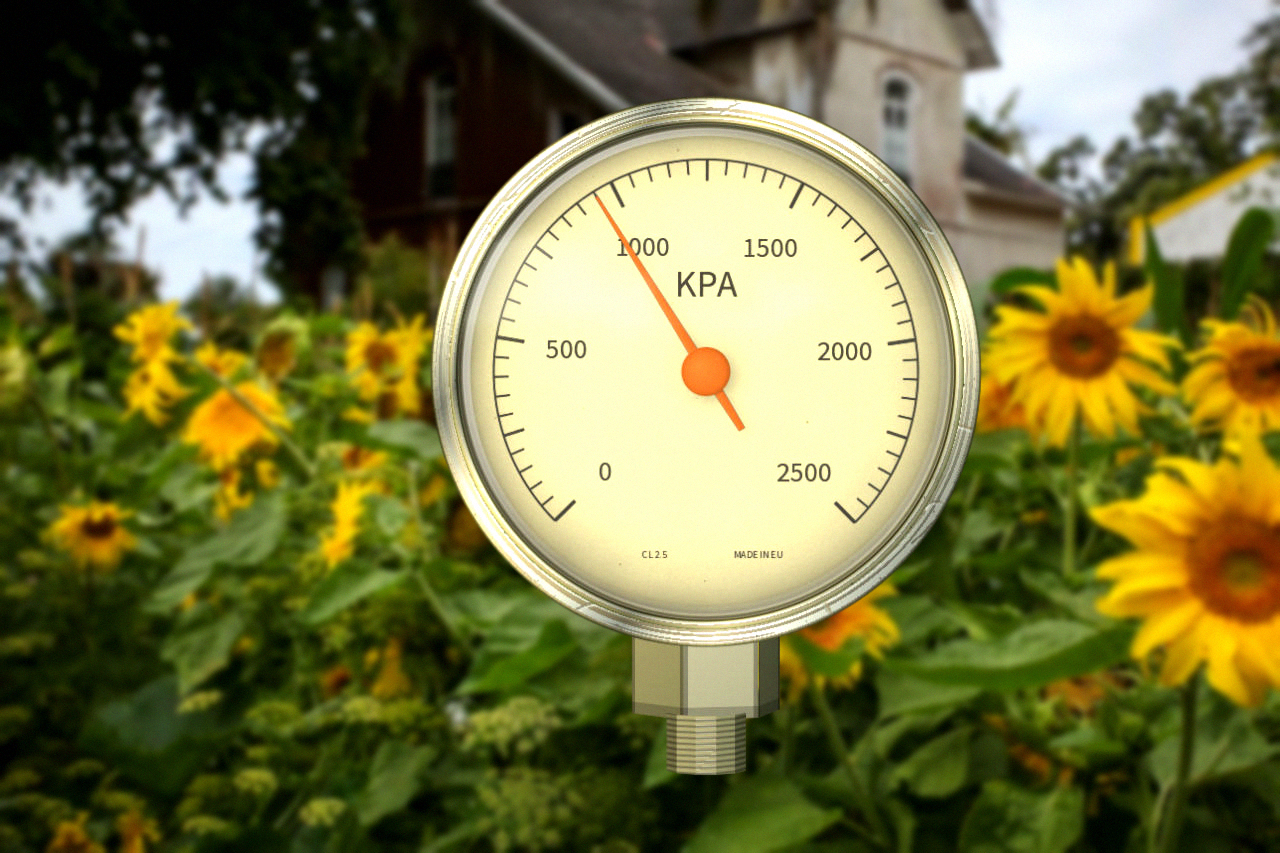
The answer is 950 kPa
